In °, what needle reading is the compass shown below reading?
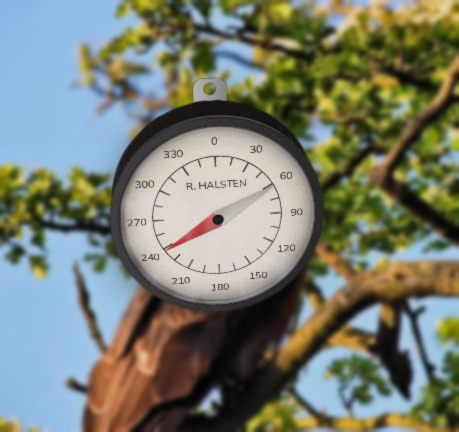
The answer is 240 °
